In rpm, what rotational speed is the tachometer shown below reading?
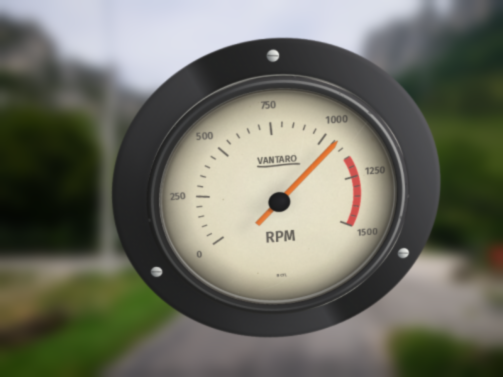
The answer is 1050 rpm
